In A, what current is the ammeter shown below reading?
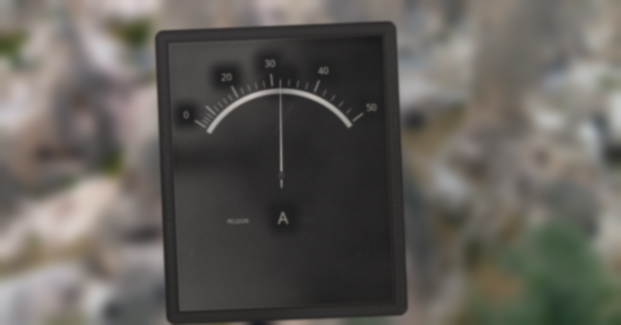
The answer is 32 A
